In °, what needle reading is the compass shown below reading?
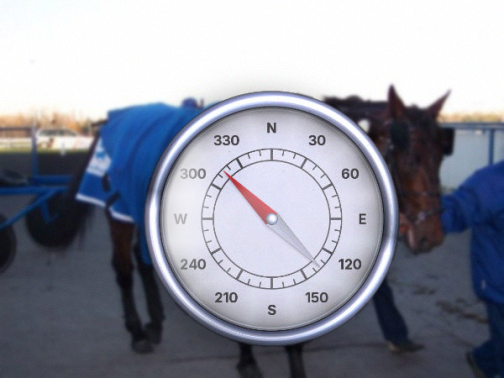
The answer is 315 °
